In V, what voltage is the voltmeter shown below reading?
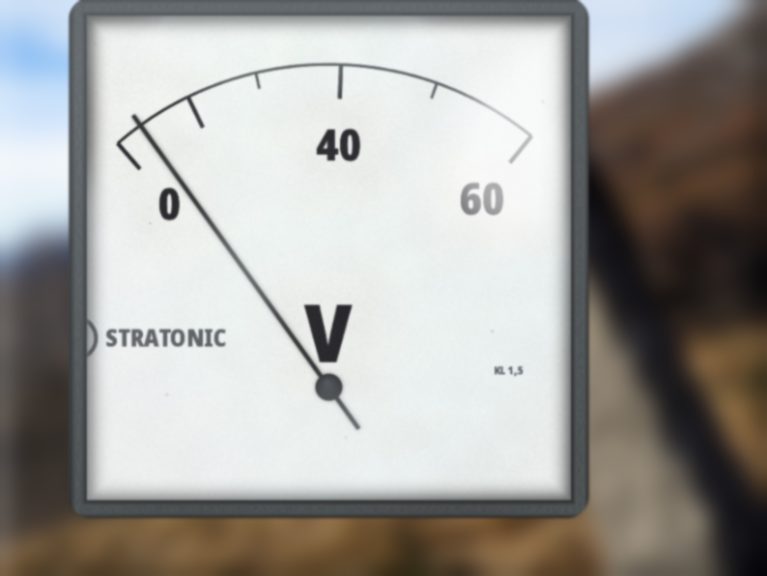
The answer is 10 V
